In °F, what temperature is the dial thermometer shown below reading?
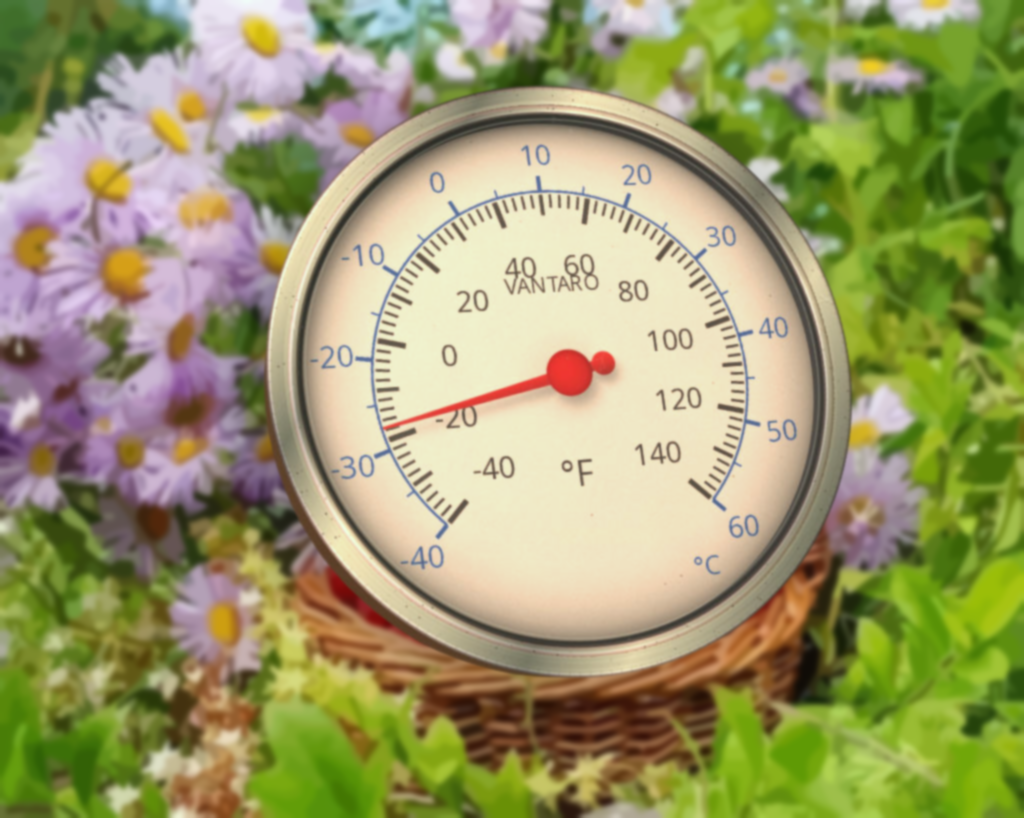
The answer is -18 °F
